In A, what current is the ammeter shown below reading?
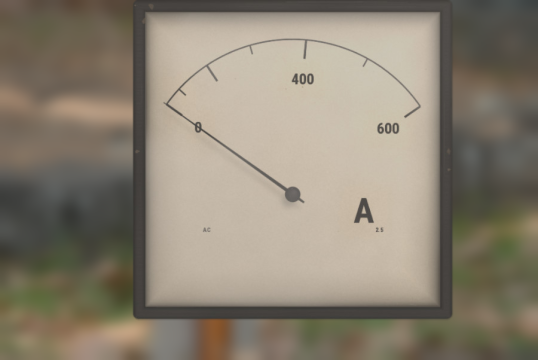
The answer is 0 A
